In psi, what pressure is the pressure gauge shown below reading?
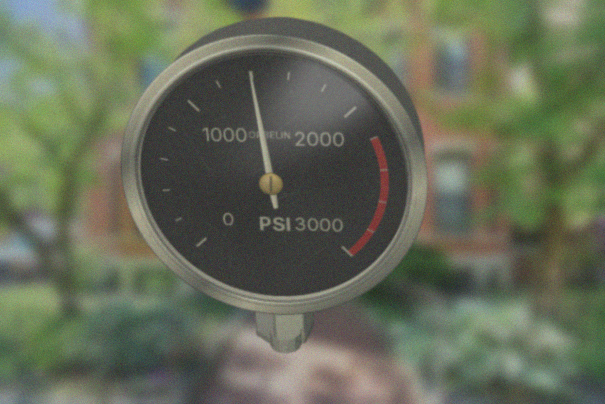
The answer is 1400 psi
